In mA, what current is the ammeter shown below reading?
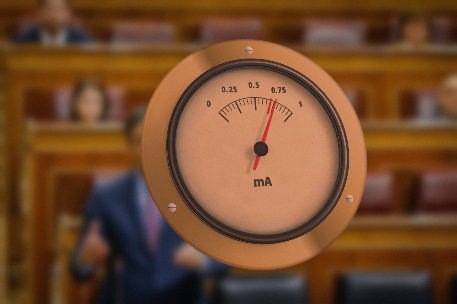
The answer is 0.75 mA
